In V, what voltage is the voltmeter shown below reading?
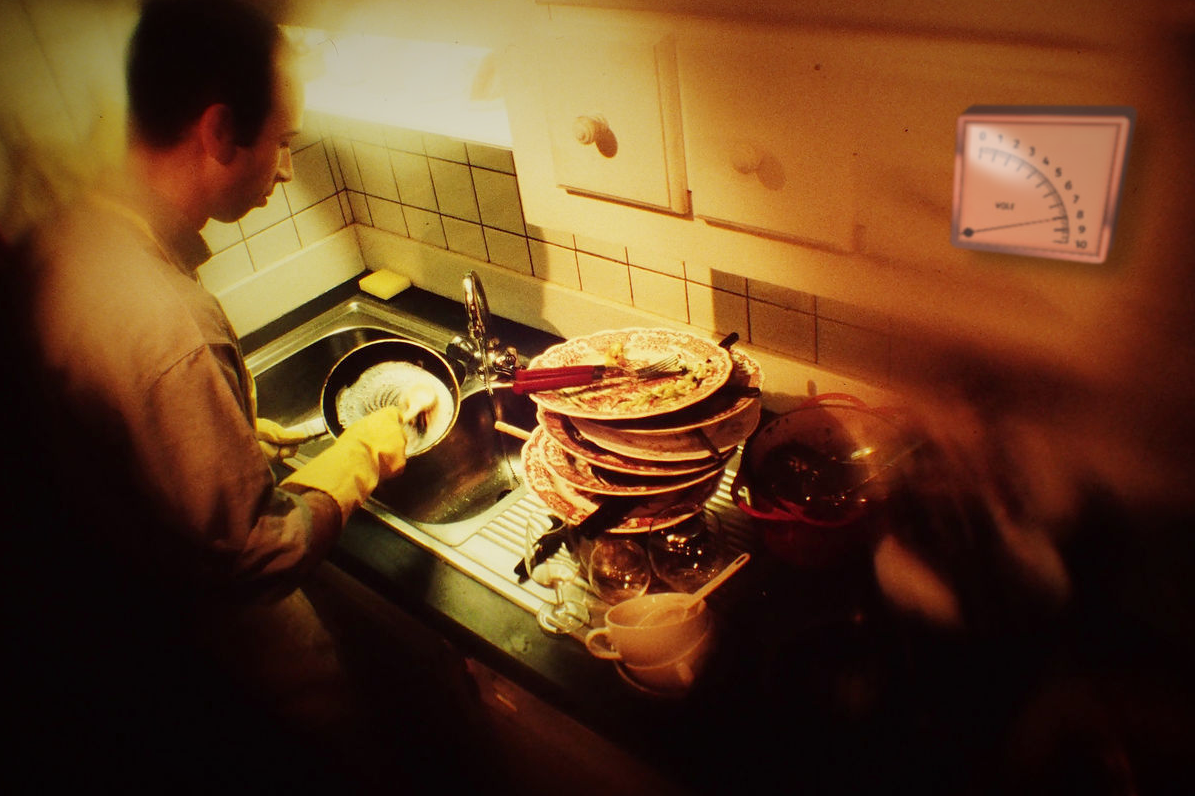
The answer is 8 V
